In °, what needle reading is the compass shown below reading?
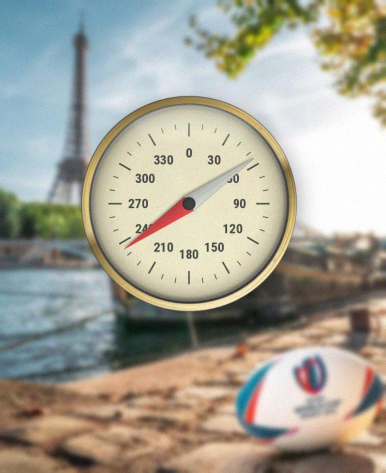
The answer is 235 °
